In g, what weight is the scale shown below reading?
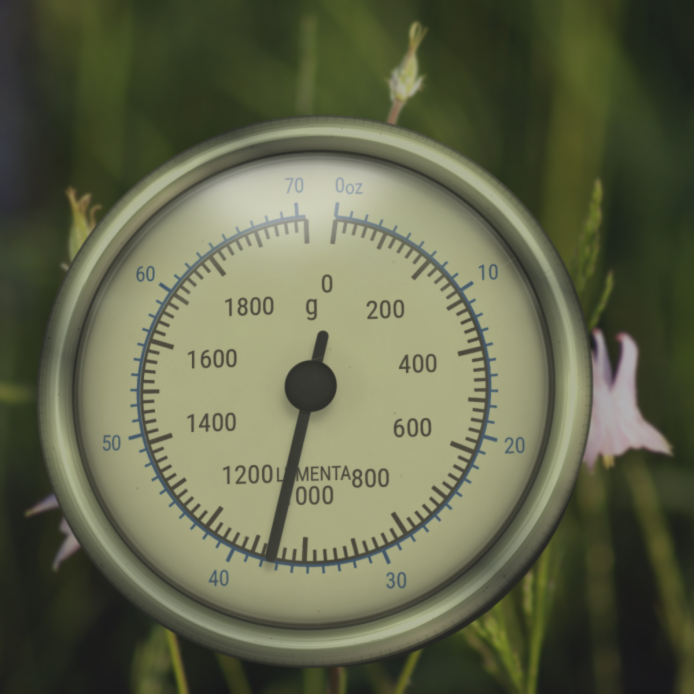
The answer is 1060 g
